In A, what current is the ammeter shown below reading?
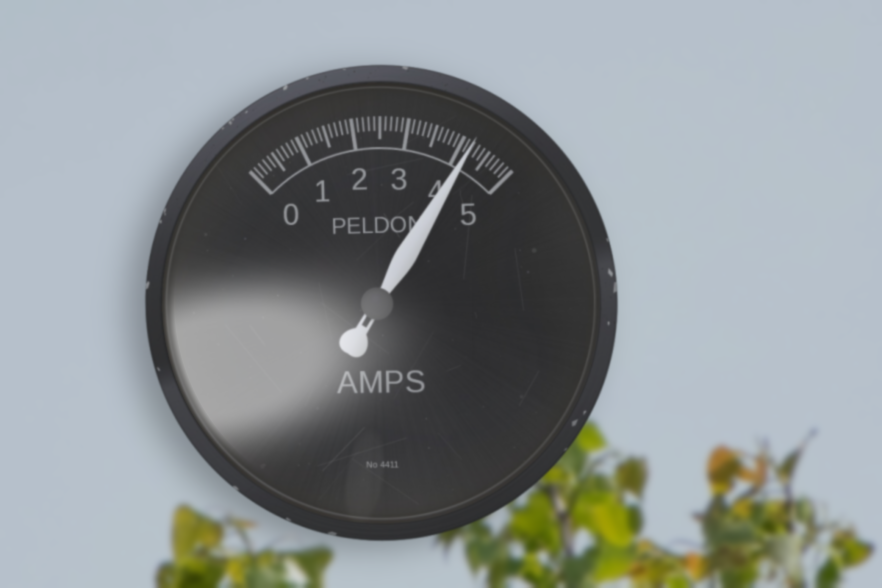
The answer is 4.2 A
